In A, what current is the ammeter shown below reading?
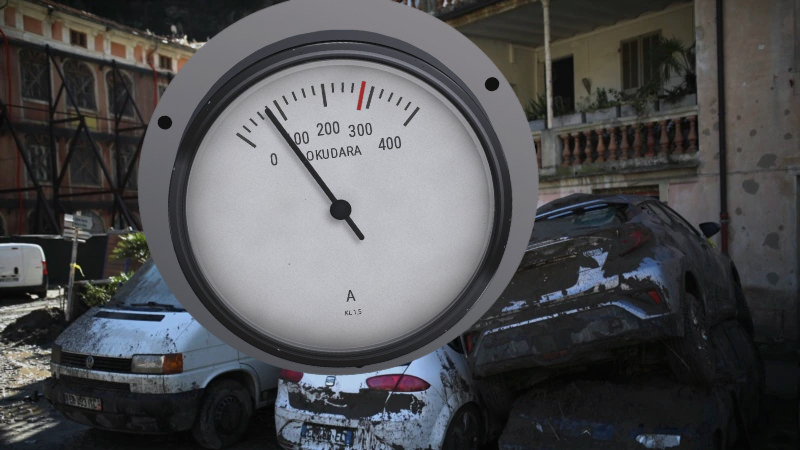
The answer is 80 A
